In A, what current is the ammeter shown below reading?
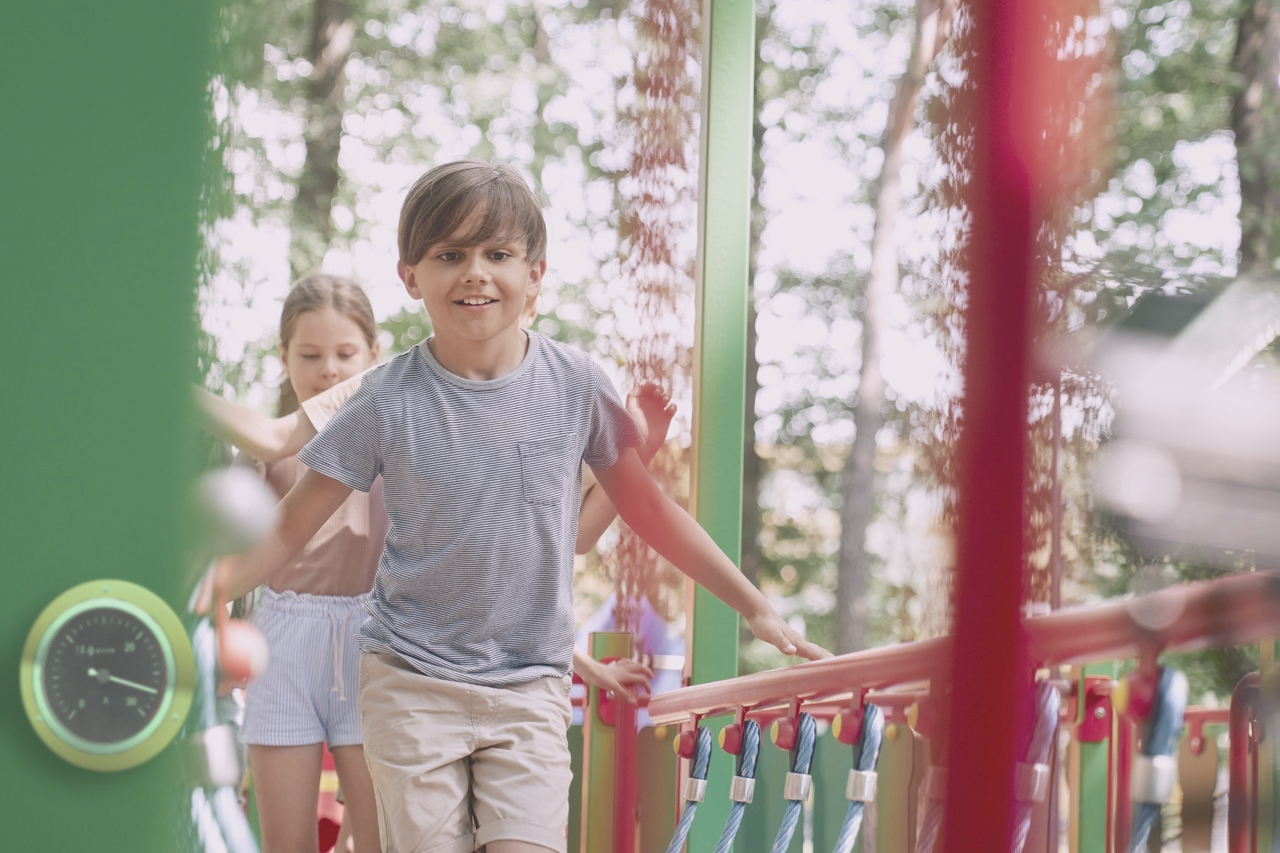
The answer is 27 A
